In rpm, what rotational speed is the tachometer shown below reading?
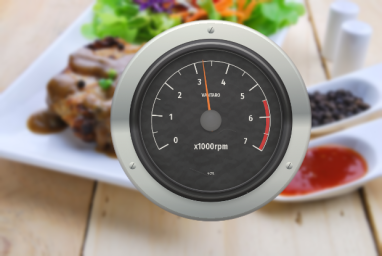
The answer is 3250 rpm
